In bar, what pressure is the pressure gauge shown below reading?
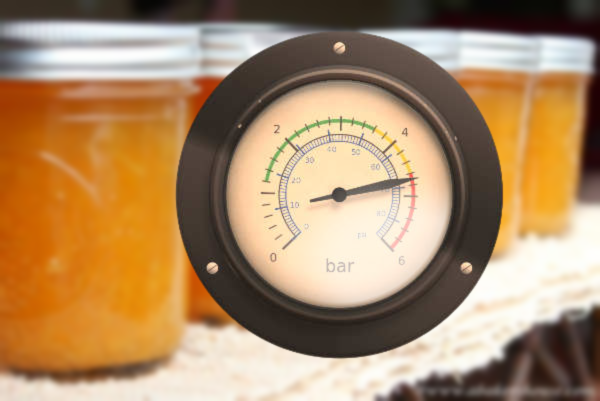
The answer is 4.7 bar
